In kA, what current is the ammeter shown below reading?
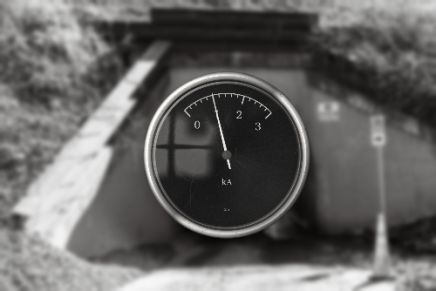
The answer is 1 kA
